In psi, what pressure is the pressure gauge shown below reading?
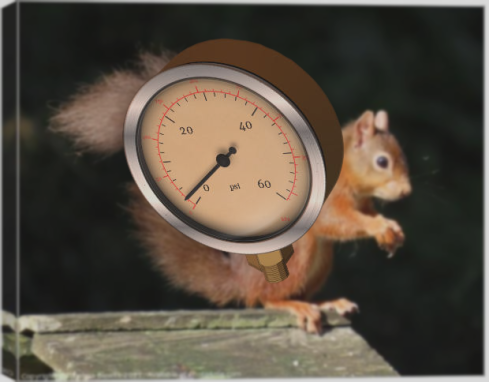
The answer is 2 psi
